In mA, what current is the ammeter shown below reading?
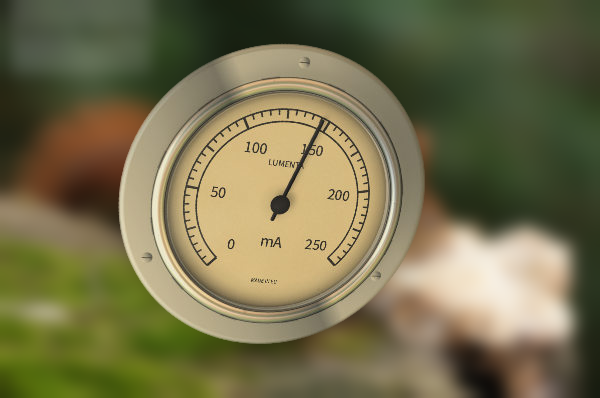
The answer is 145 mA
